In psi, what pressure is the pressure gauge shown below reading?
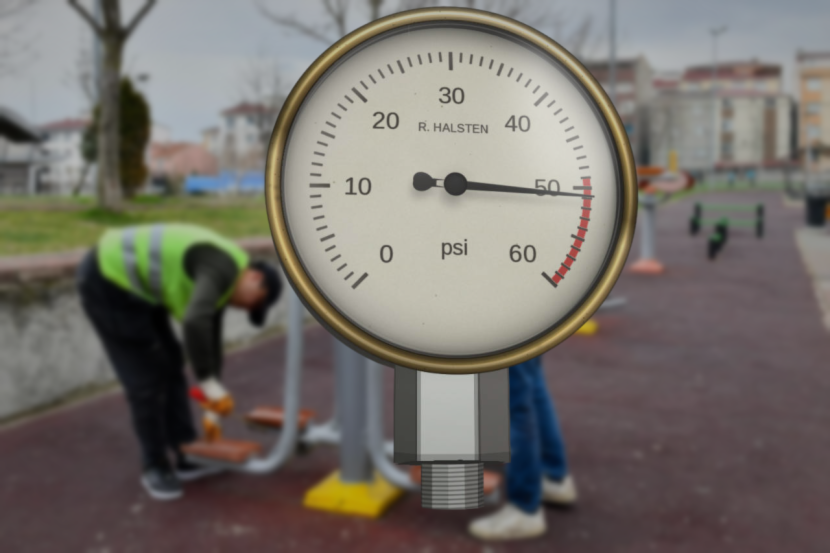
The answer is 51 psi
